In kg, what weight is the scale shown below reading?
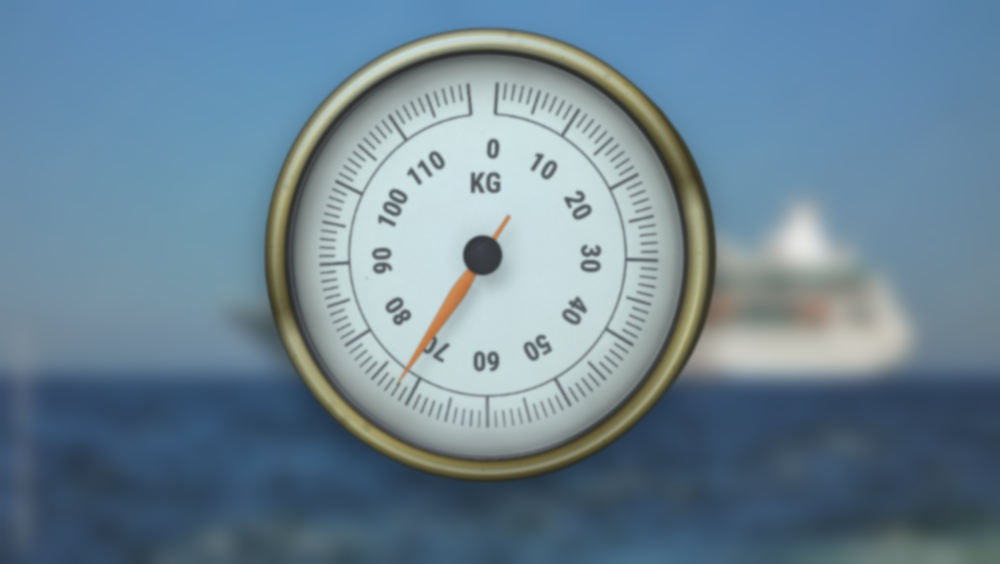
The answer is 72 kg
